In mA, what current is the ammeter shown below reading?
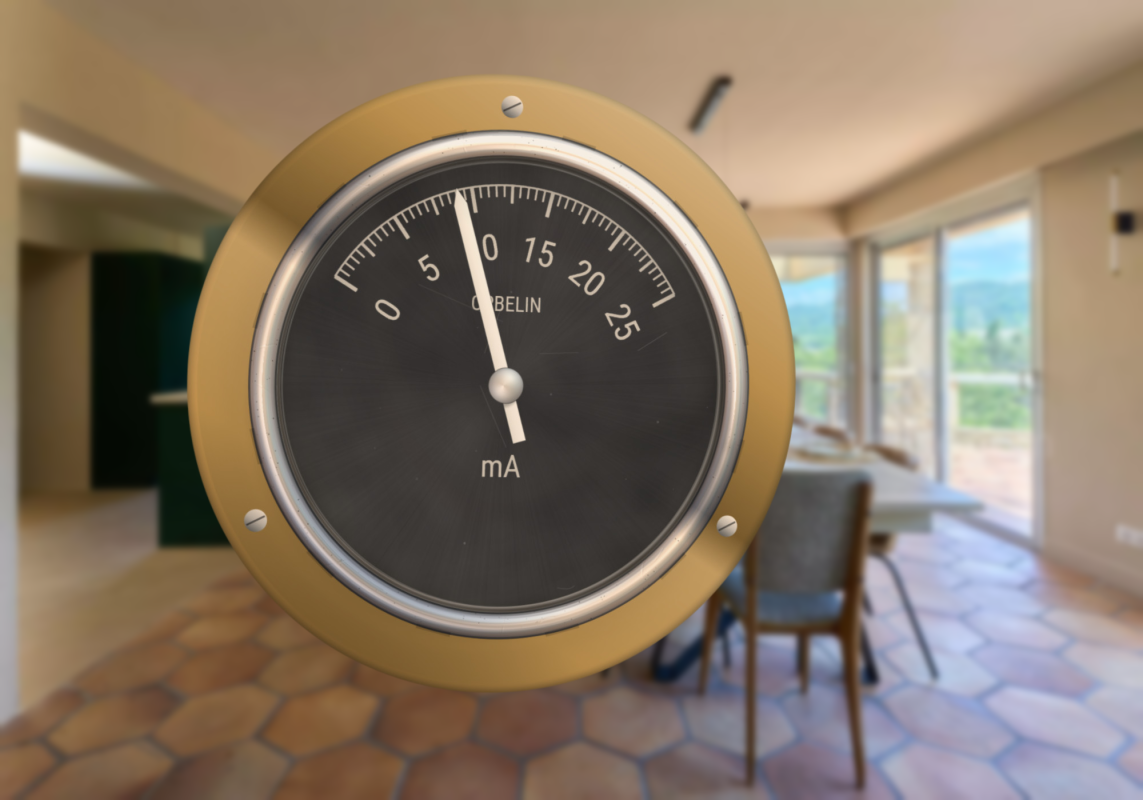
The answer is 9 mA
